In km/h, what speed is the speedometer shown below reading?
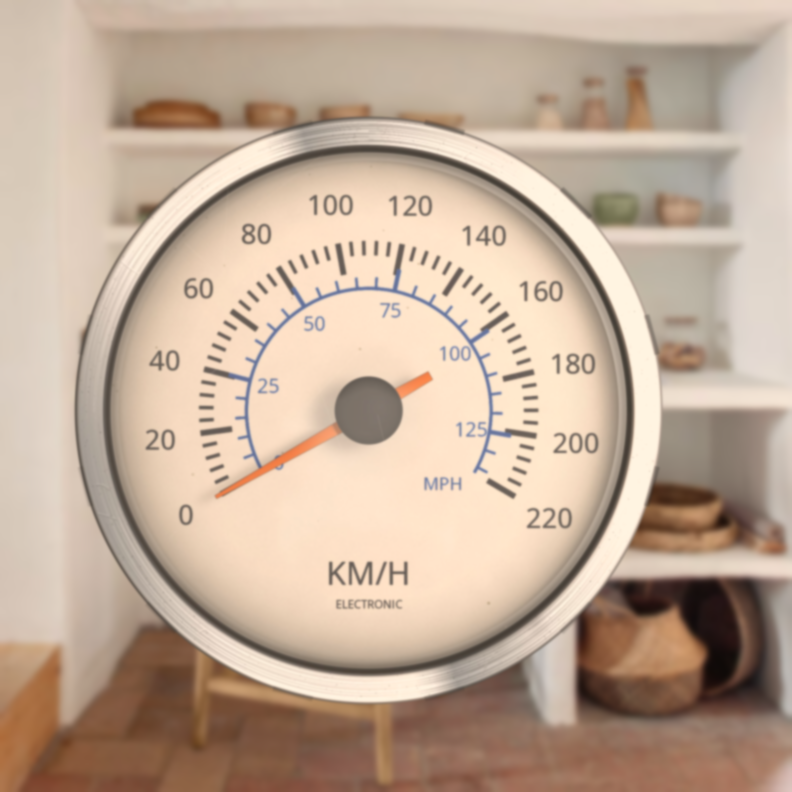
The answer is 0 km/h
